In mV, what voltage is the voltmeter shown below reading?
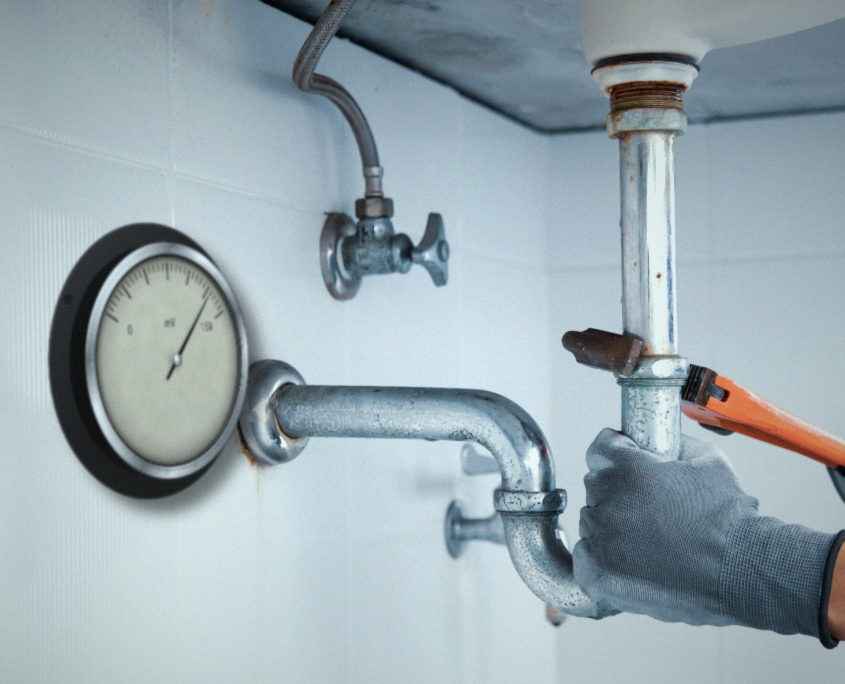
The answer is 125 mV
